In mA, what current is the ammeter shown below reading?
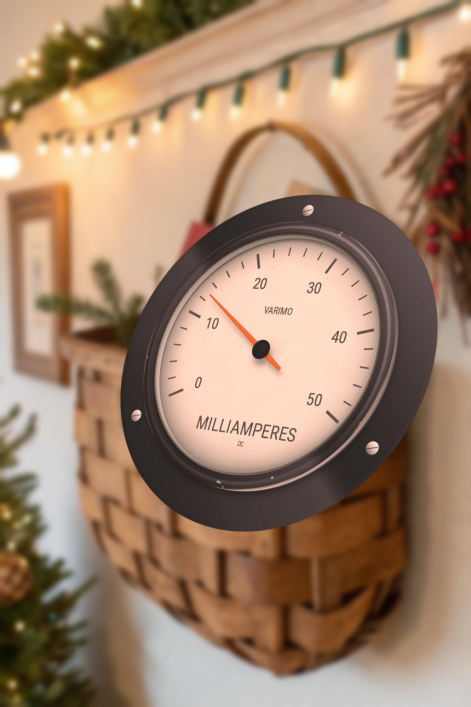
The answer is 13 mA
